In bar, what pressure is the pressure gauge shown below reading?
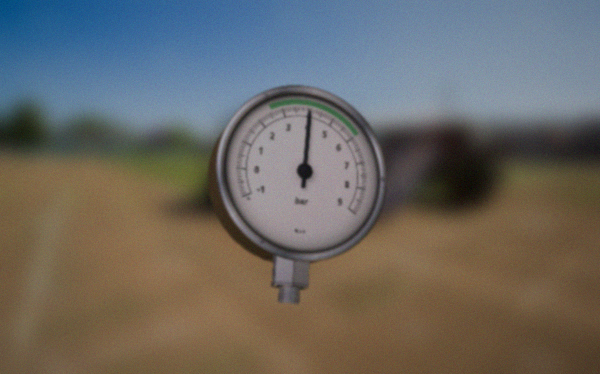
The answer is 4 bar
